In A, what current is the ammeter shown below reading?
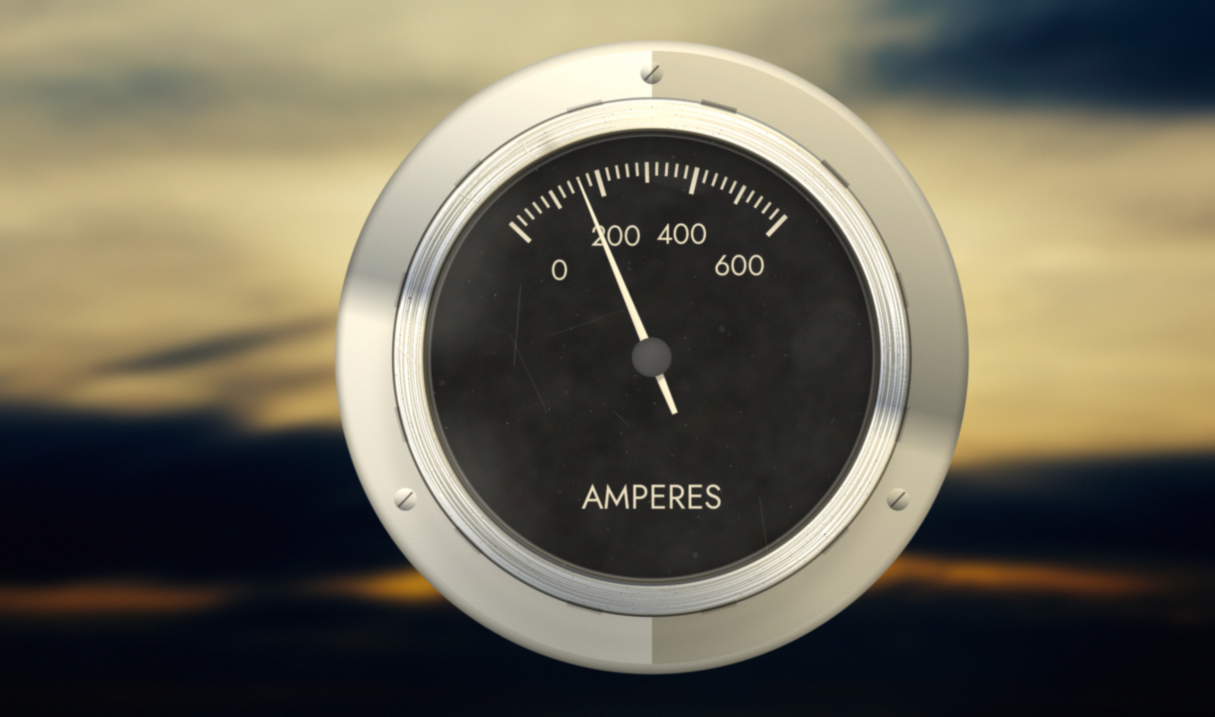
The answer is 160 A
